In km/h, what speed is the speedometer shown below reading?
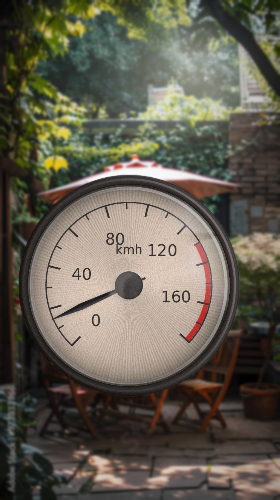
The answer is 15 km/h
